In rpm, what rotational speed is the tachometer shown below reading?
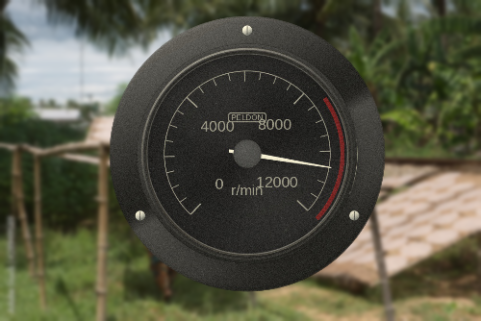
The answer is 10500 rpm
